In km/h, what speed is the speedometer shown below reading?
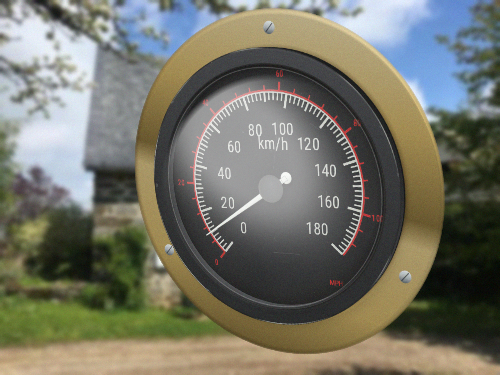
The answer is 10 km/h
